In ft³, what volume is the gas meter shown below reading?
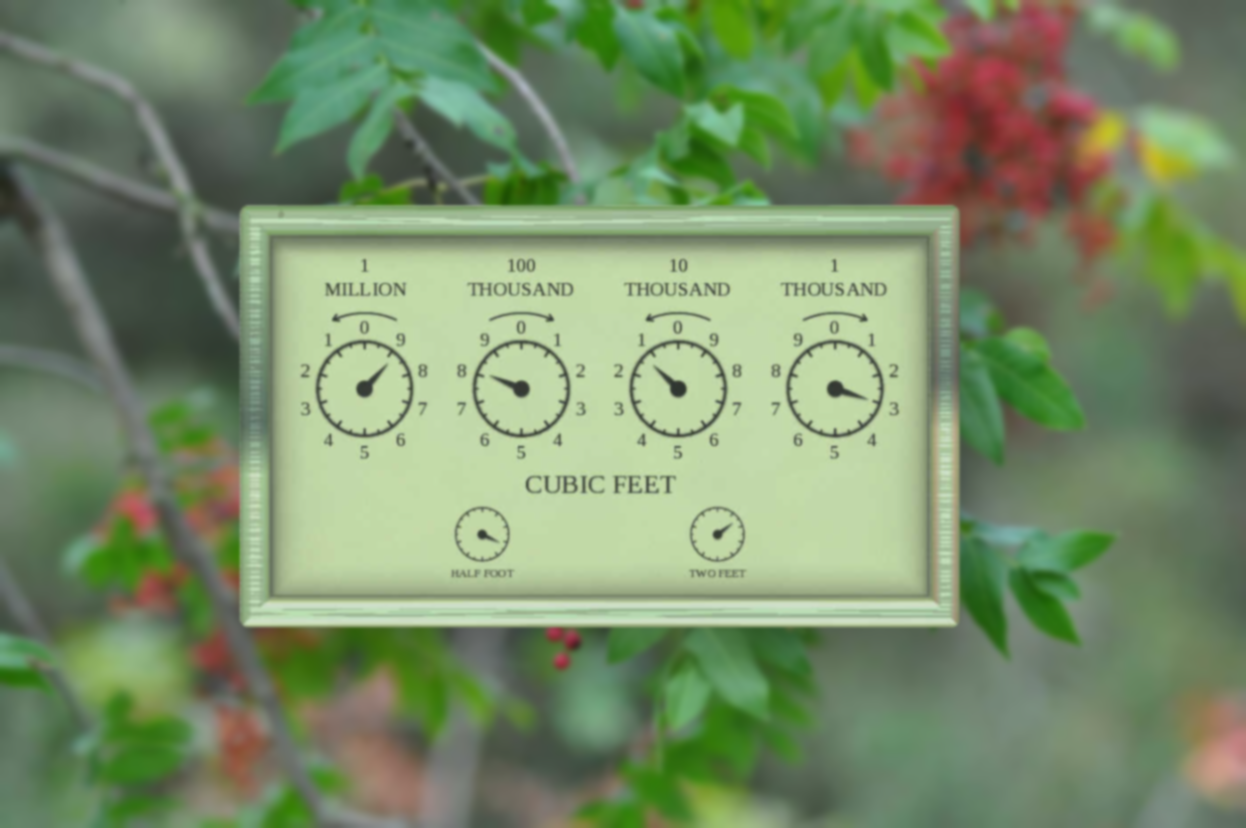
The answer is 881300 ft³
